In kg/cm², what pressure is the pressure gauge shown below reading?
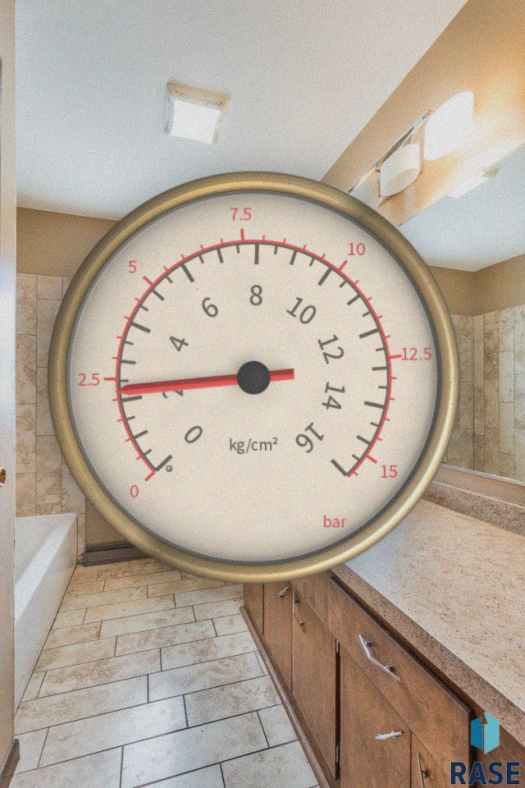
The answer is 2.25 kg/cm²
